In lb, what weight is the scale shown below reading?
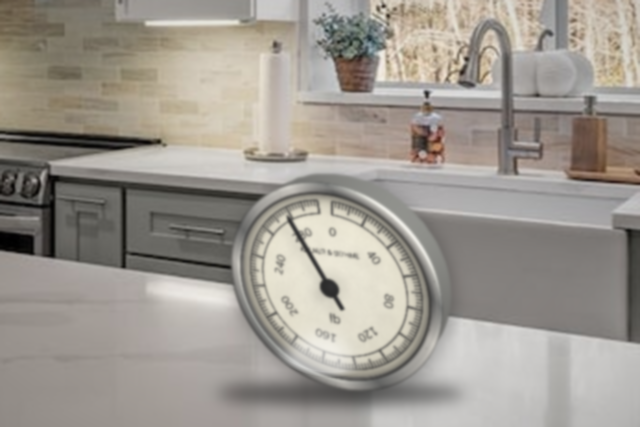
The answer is 280 lb
